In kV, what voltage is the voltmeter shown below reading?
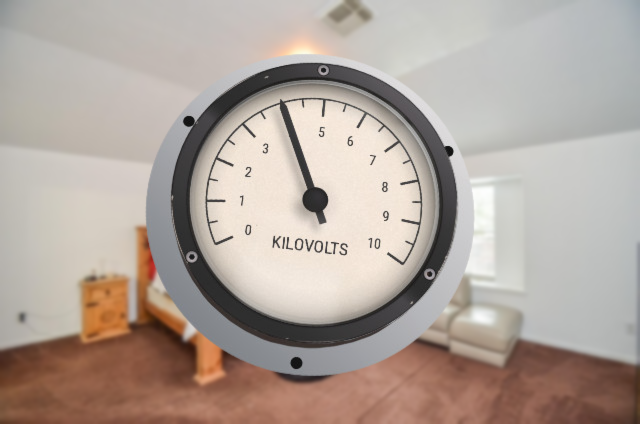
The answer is 4 kV
